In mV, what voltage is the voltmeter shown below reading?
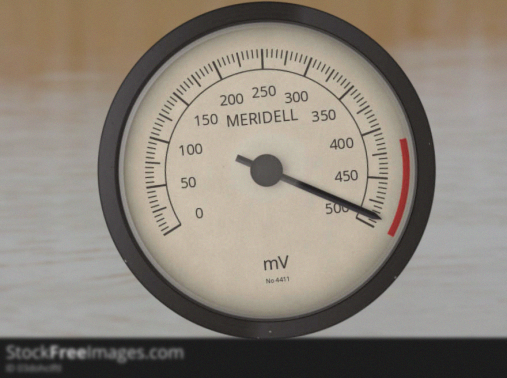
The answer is 490 mV
